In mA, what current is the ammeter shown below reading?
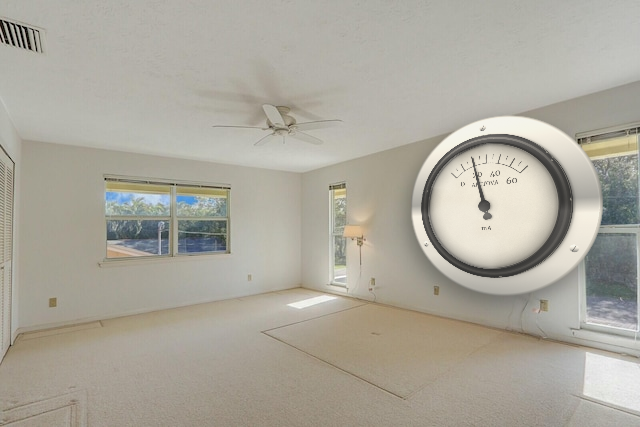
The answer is 20 mA
